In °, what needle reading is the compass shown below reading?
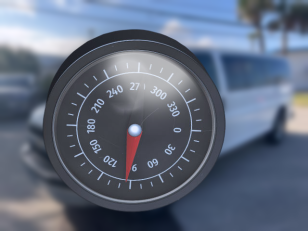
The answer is 95 °
